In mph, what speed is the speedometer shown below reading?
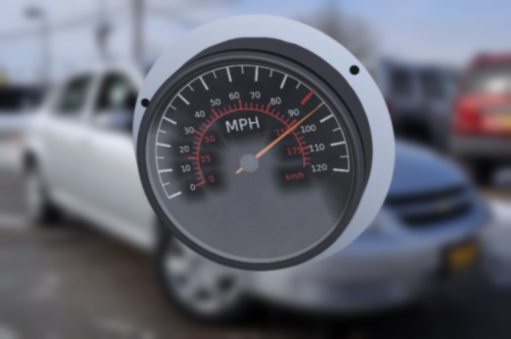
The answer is 95 mph
